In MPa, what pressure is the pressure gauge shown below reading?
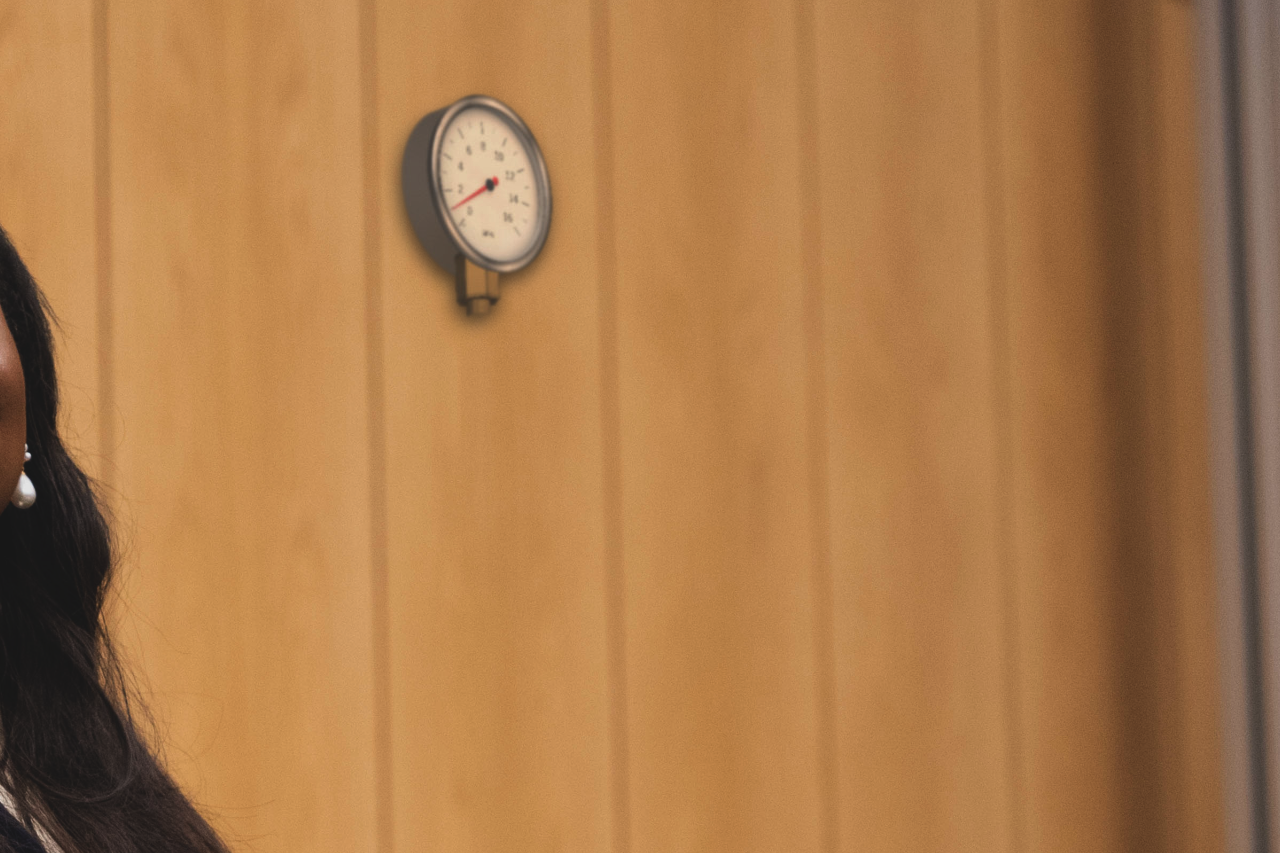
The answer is 1 MPa
